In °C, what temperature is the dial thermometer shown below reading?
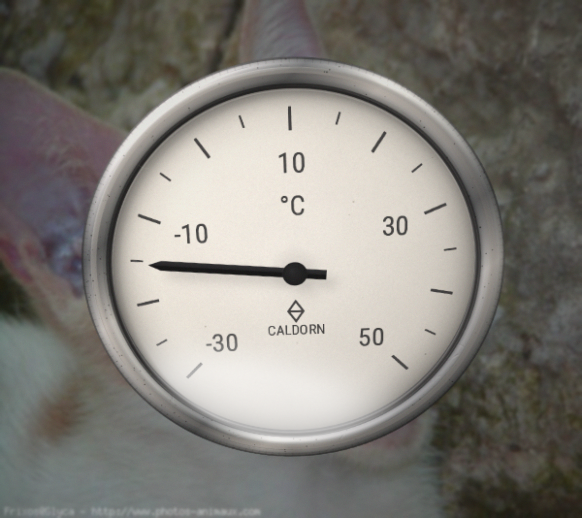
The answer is -15 °C
